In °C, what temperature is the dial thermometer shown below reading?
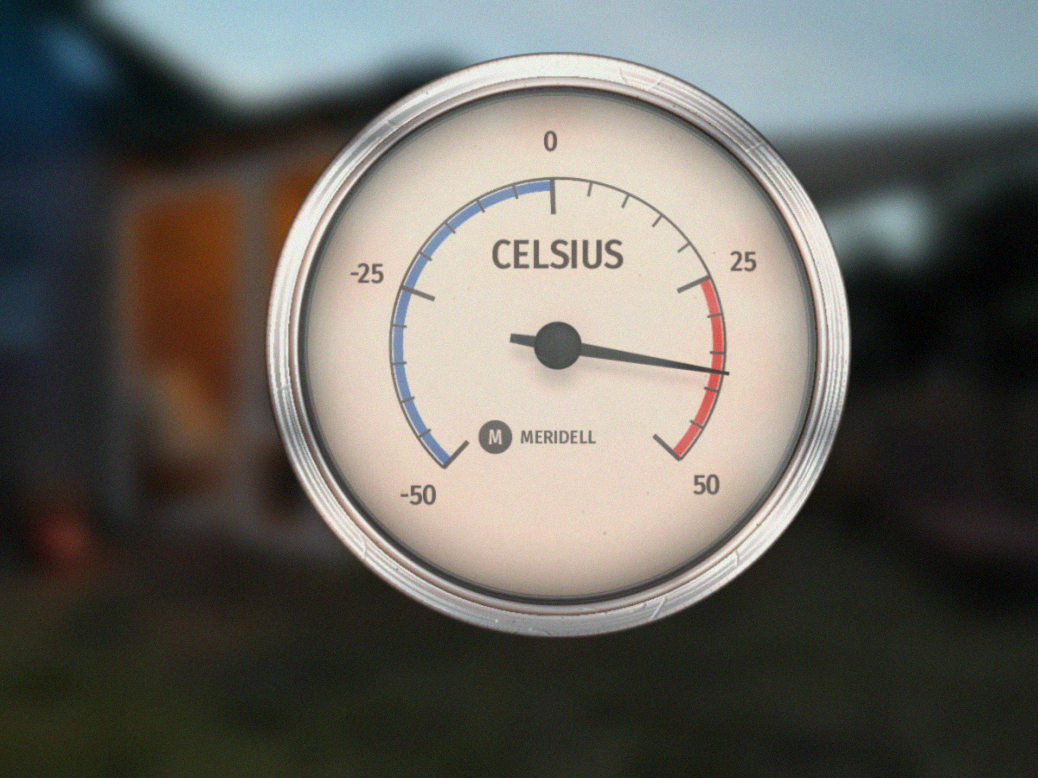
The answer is 37.5 °C
